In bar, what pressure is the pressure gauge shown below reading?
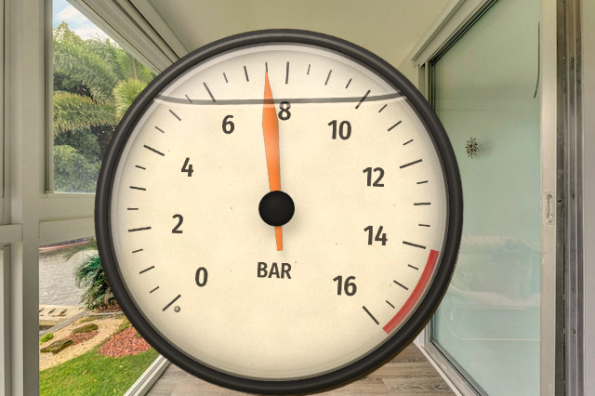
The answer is 7.5 bar
